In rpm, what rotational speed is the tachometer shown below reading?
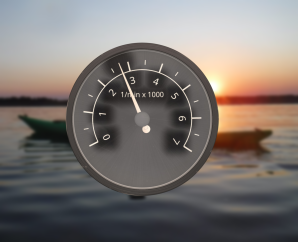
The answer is 2750 rpm
